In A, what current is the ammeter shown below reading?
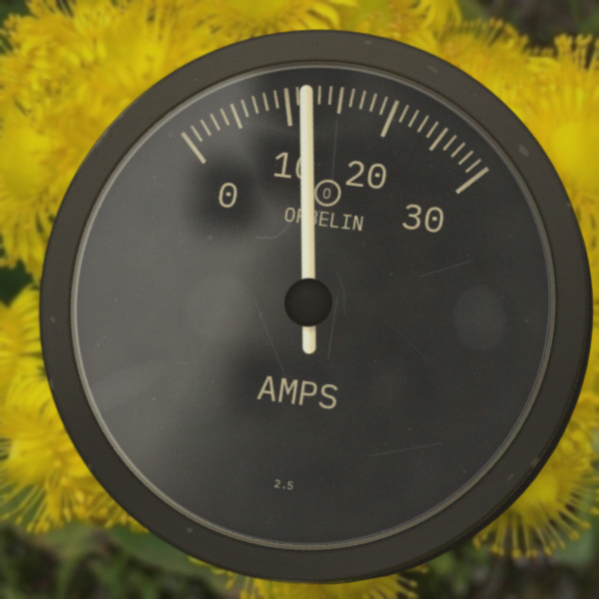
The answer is 12 A
